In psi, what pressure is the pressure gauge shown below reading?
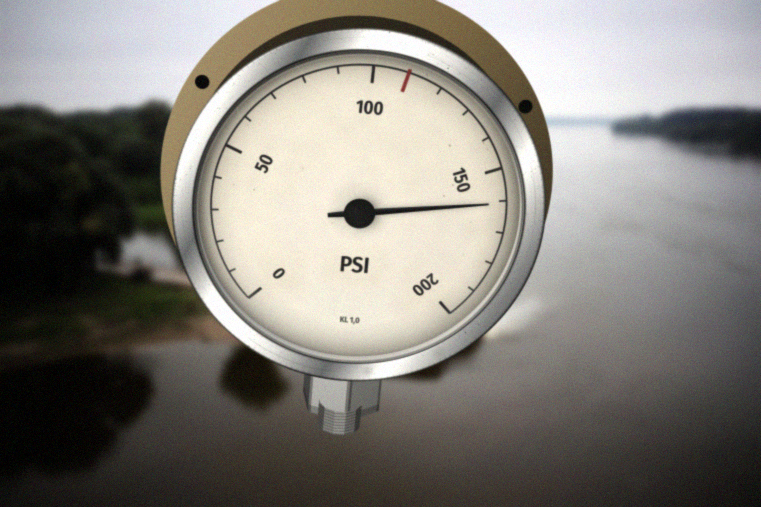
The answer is 160 psi
